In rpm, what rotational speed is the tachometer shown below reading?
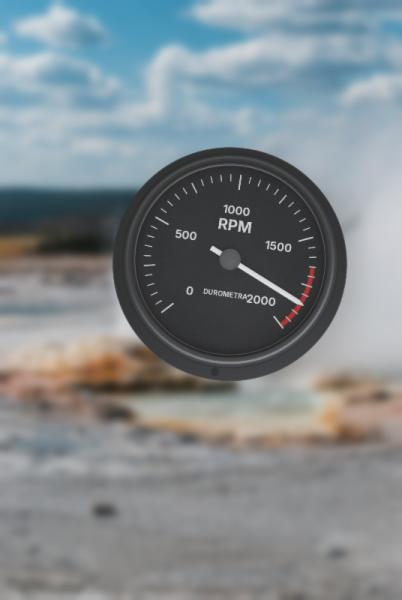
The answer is 1850 rpm
